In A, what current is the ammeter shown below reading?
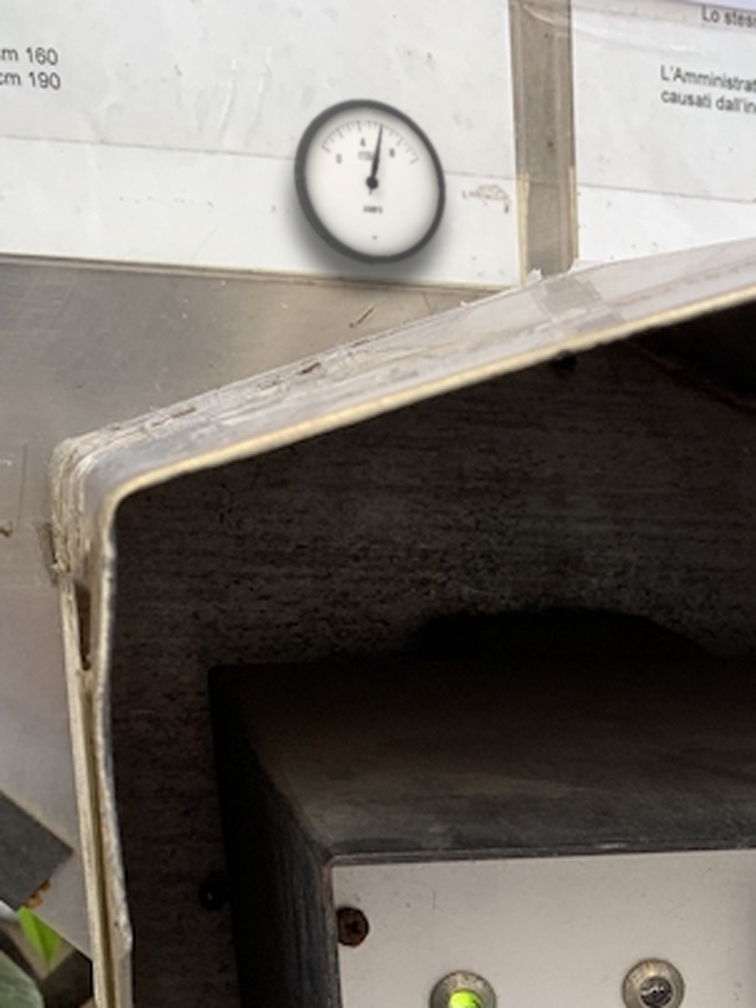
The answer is 6 A
